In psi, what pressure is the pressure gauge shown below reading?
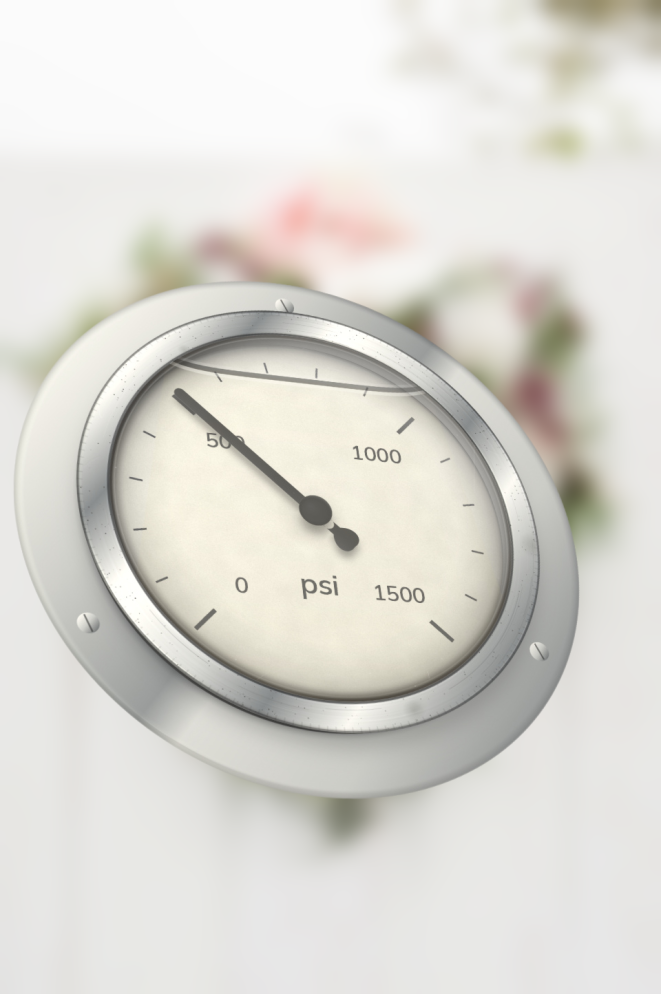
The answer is 500 psi
